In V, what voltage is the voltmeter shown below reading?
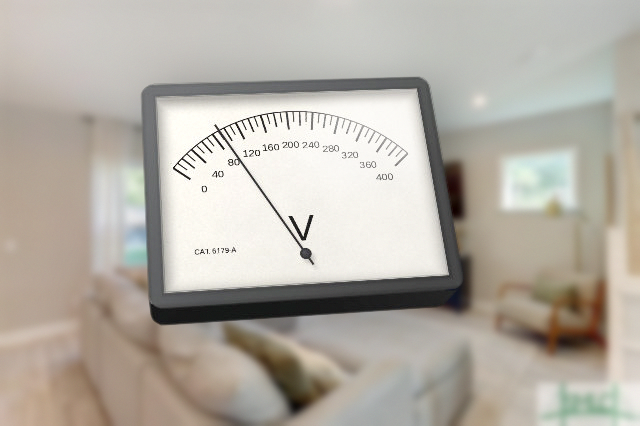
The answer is 90 V
